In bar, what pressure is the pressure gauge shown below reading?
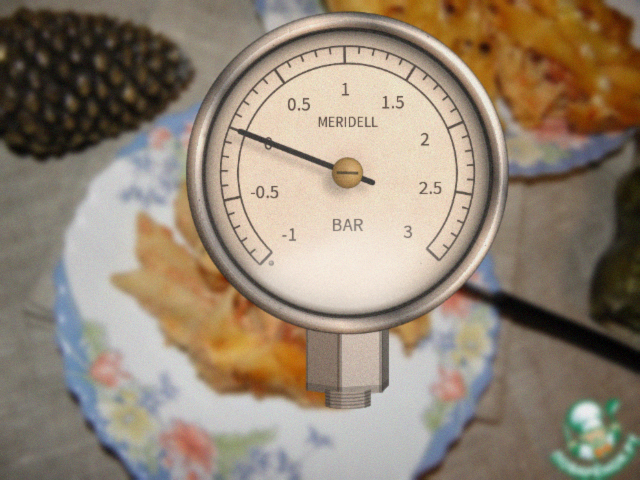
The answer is 0 bar
